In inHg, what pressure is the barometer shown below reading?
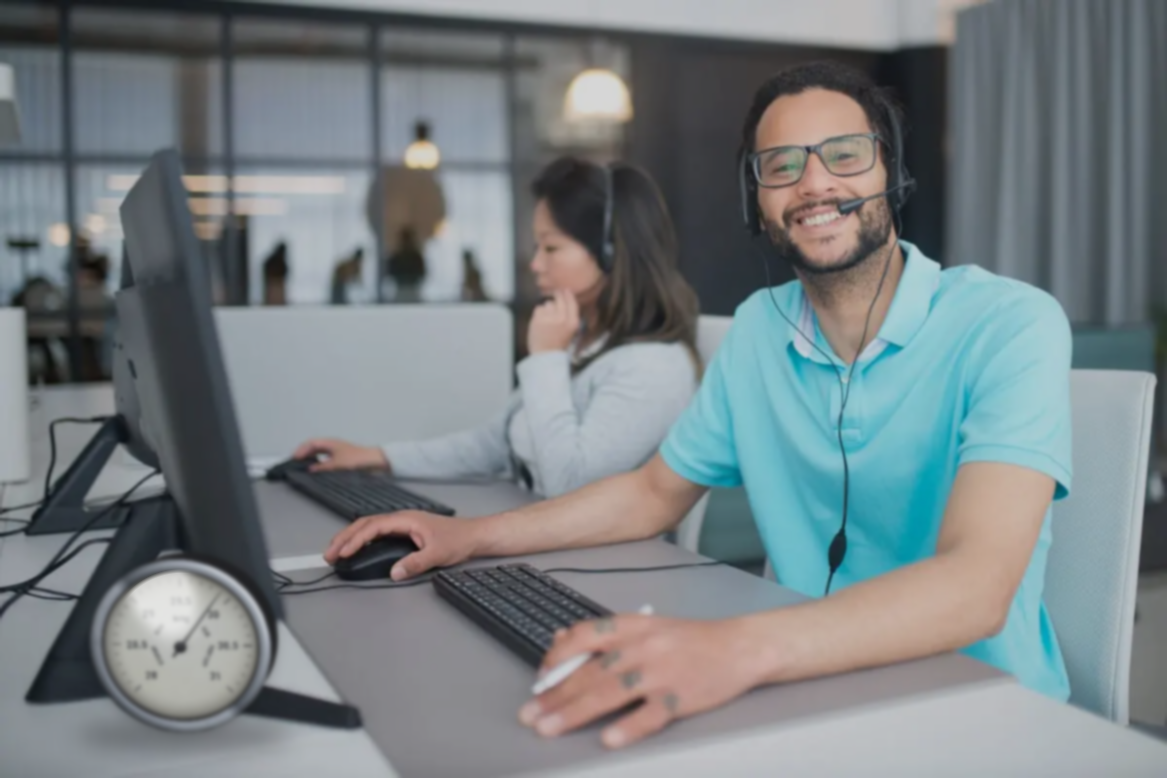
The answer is 29.9 inHg
